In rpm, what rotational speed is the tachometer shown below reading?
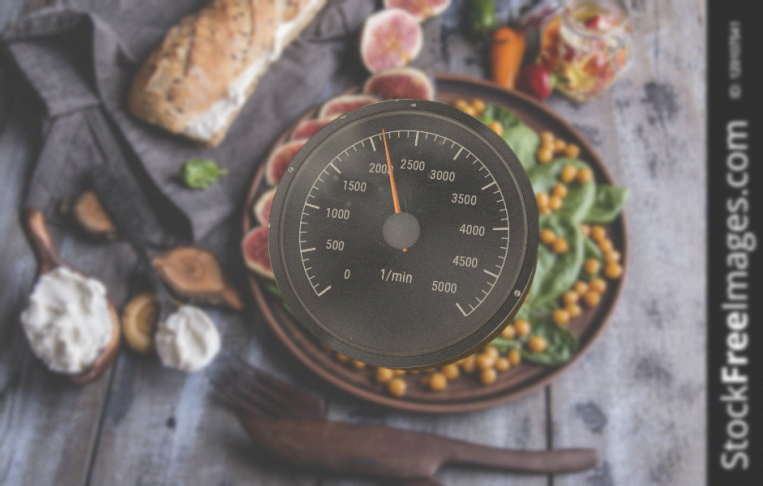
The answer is 2150 rpm
